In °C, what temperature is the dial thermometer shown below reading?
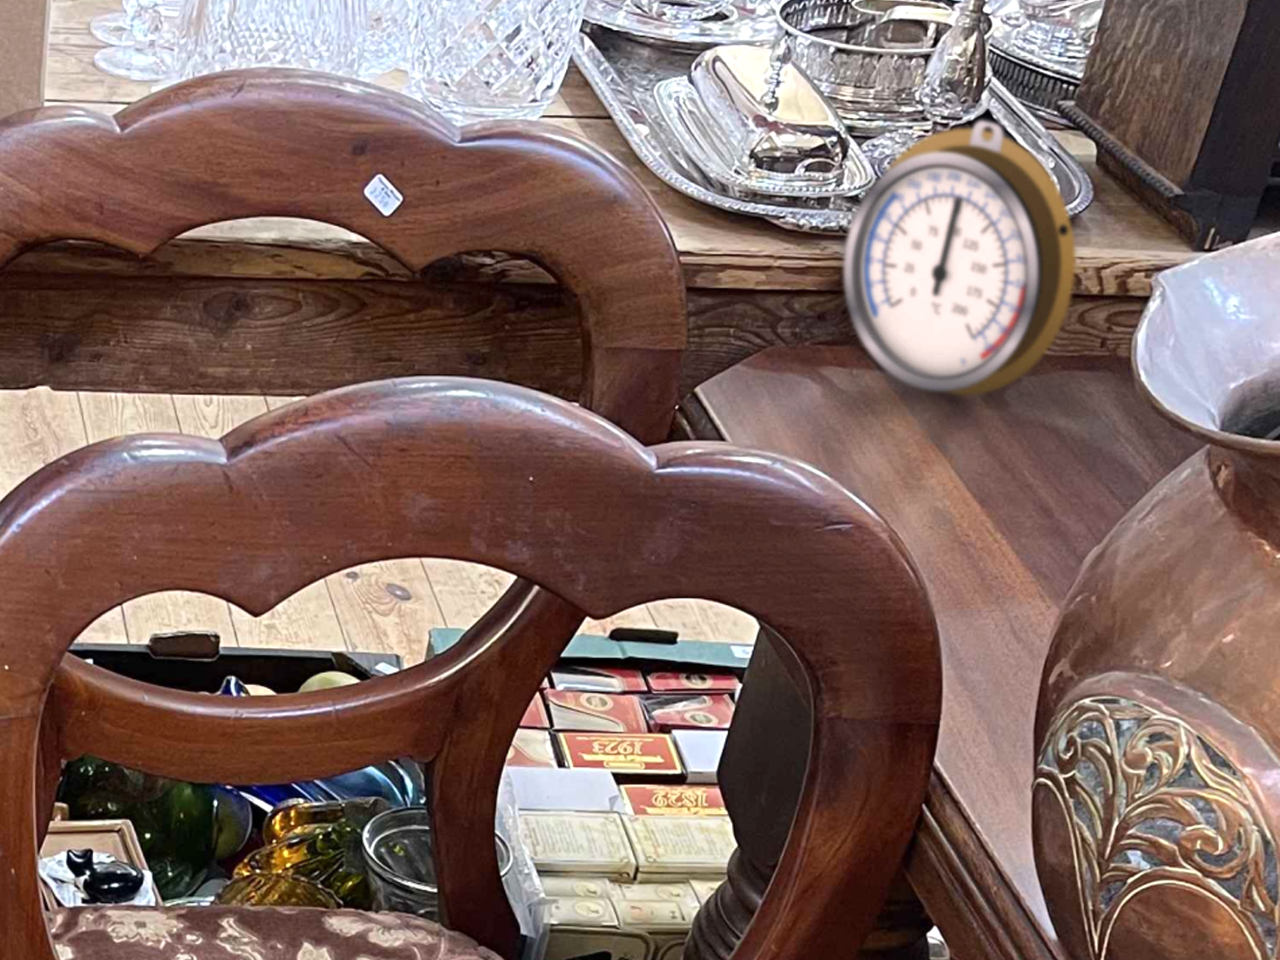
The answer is 100 °C
